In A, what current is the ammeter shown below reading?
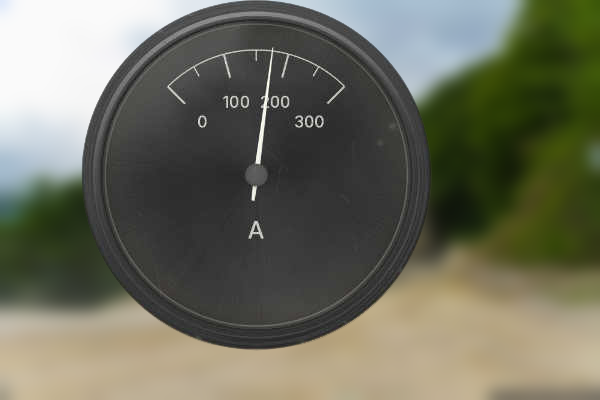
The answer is 175 A
